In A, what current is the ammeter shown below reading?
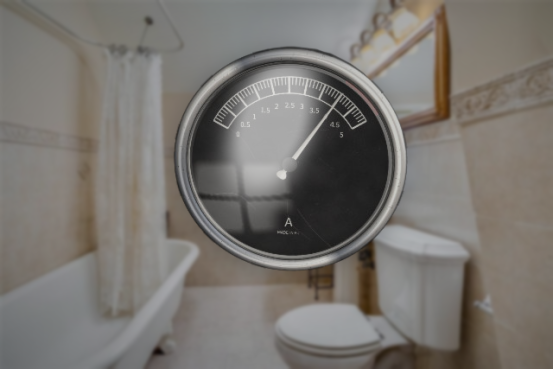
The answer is 4 A
